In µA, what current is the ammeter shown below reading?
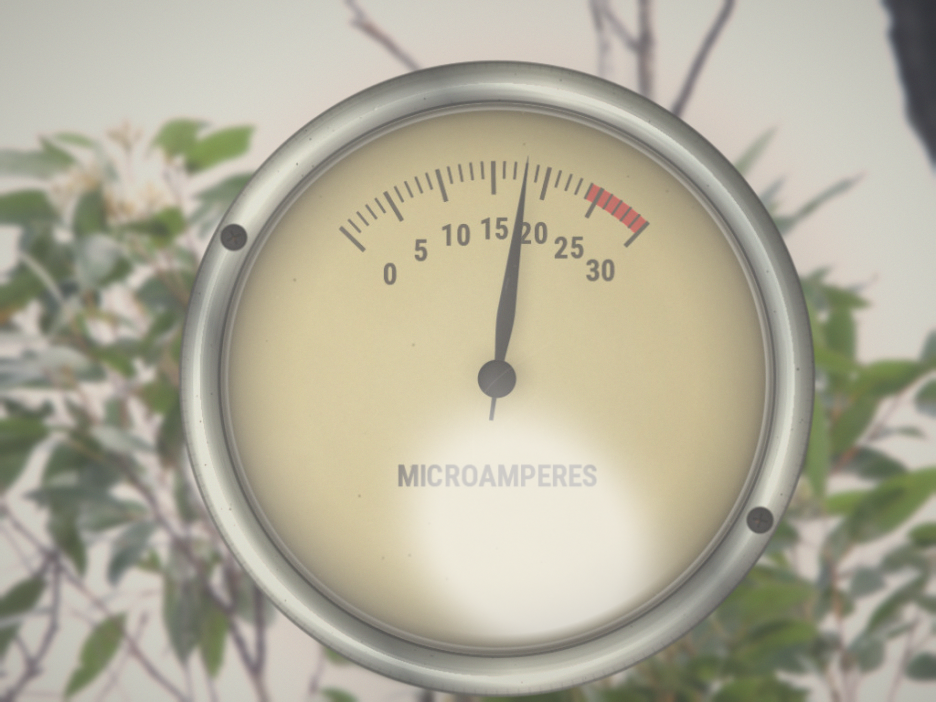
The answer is 18 µA
